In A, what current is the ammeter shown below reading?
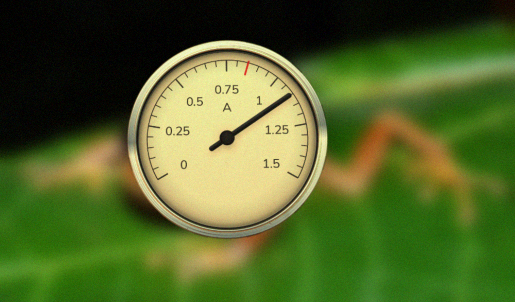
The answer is 1.1 A
